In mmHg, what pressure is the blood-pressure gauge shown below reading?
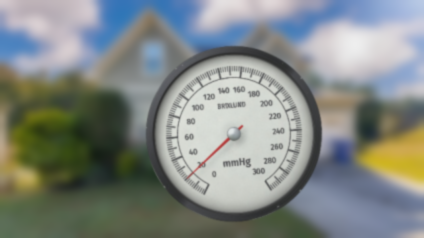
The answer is 20 mmHg
